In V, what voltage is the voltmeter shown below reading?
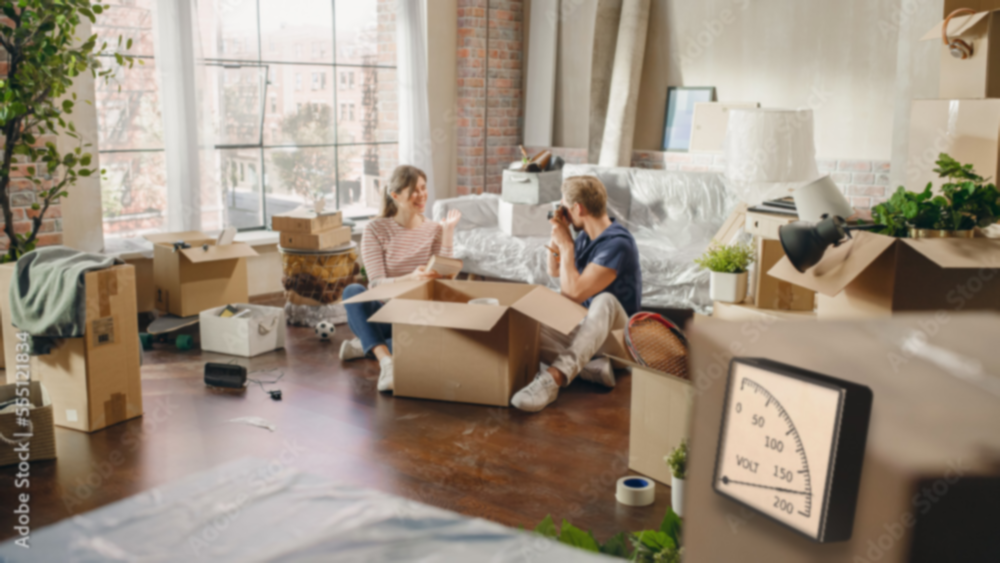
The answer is 175 V
